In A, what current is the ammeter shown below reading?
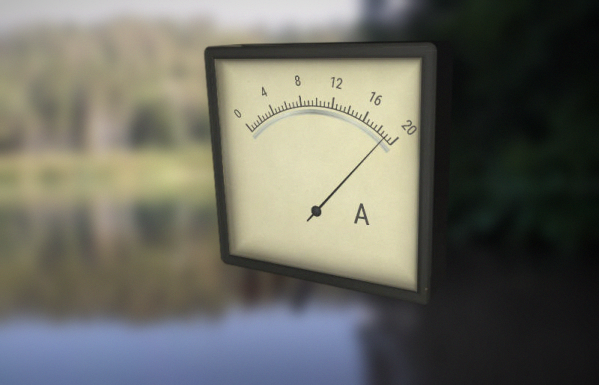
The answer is 19 A
